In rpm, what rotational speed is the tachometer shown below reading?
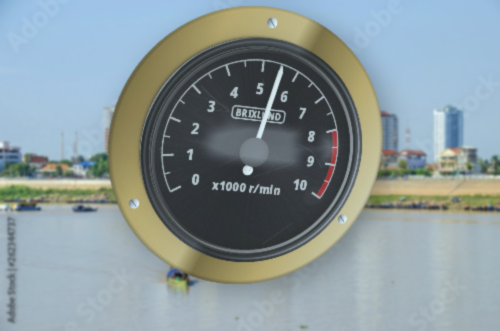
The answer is 5500 rpm
